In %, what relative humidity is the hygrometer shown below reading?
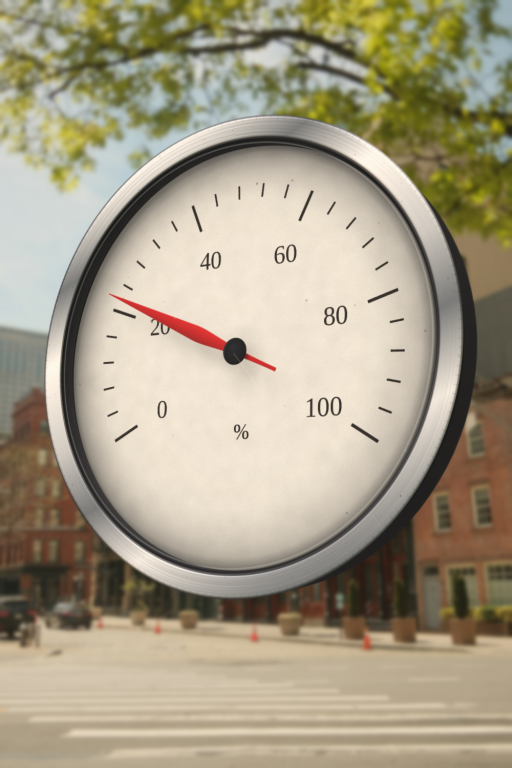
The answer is 22 %
